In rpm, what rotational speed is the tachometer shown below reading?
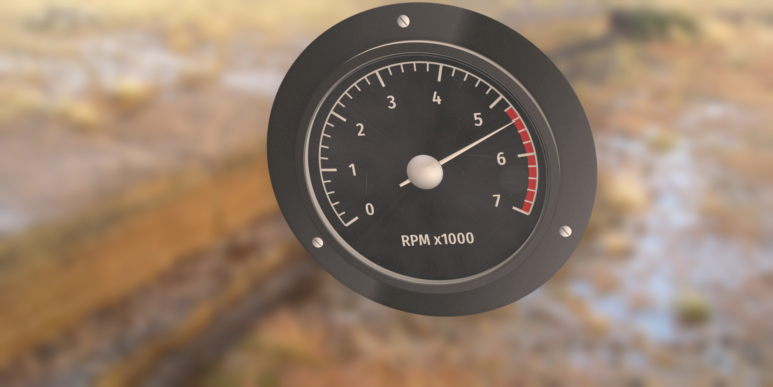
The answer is 5400 rpm
